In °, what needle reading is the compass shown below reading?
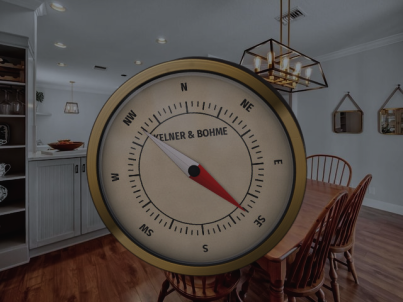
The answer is 135 °
